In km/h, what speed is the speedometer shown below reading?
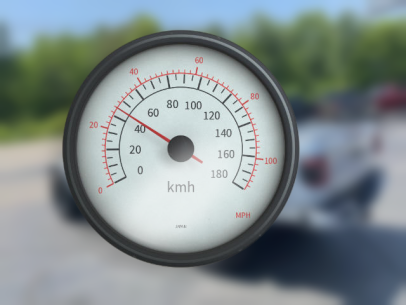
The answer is 45 km/h
